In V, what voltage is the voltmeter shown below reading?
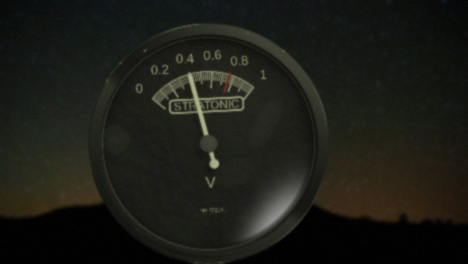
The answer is 0.4 V
